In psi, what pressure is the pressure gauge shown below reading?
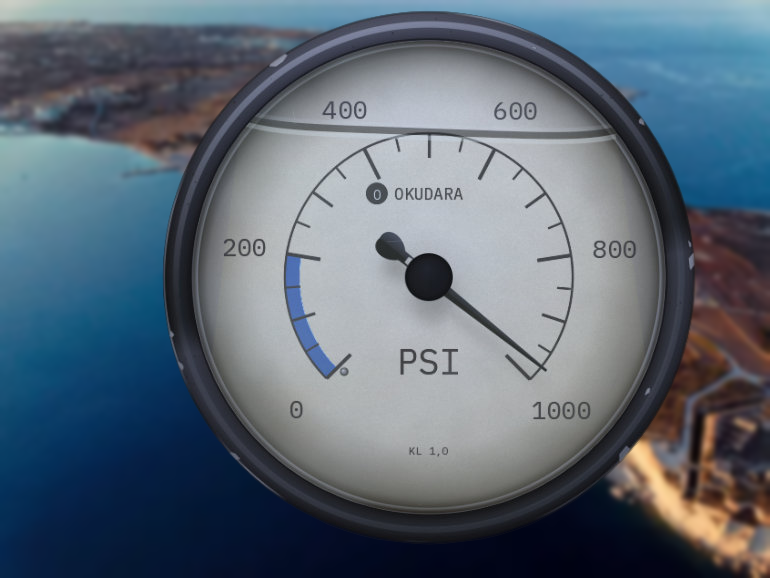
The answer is 975 psi
